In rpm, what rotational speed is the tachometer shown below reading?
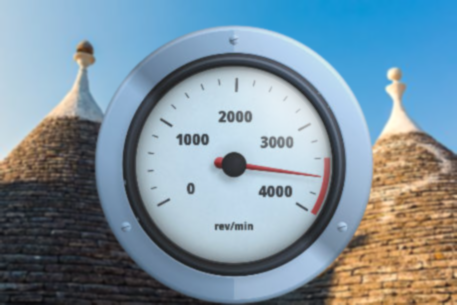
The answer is 3600 rpm
